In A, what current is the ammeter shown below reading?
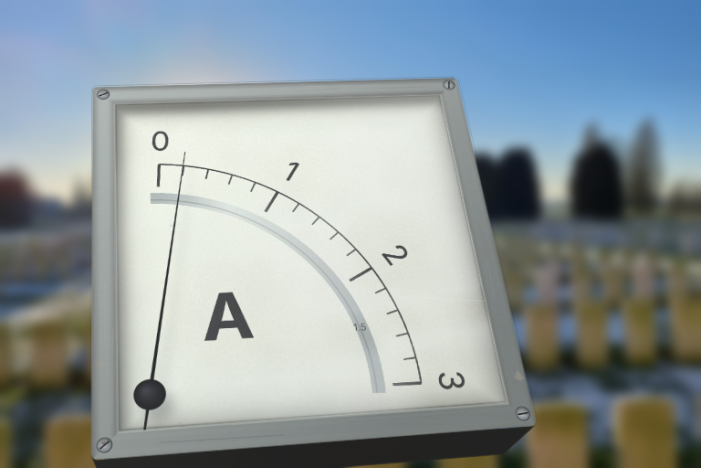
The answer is 0.2 A
